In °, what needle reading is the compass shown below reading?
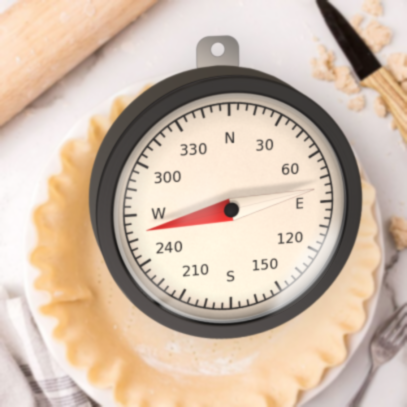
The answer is 260 °
